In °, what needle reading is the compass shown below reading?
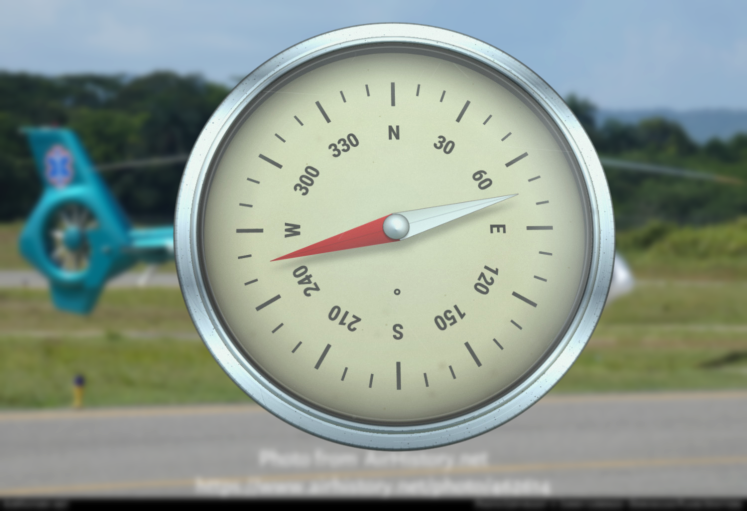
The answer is 255 °
